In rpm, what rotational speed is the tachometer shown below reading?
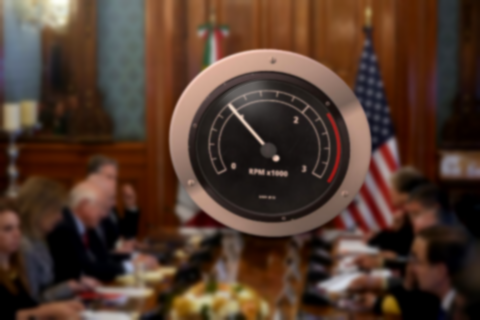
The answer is 1000 rpm
